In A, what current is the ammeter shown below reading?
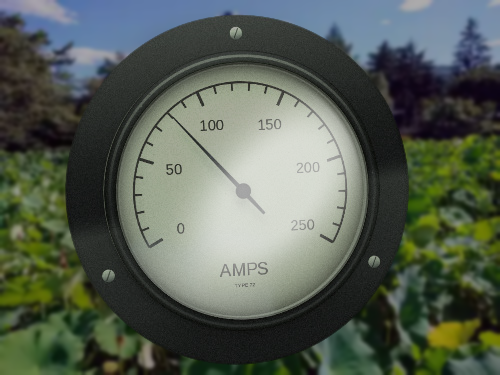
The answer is 80 A
